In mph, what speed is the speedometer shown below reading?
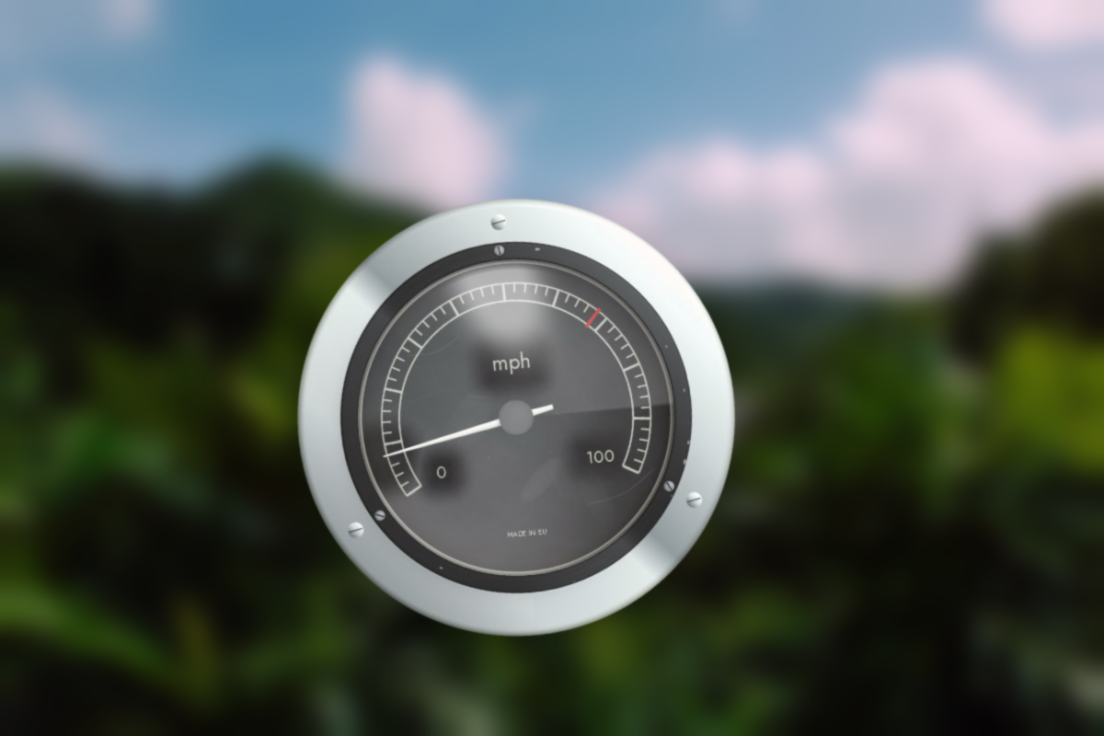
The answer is 8 mph
